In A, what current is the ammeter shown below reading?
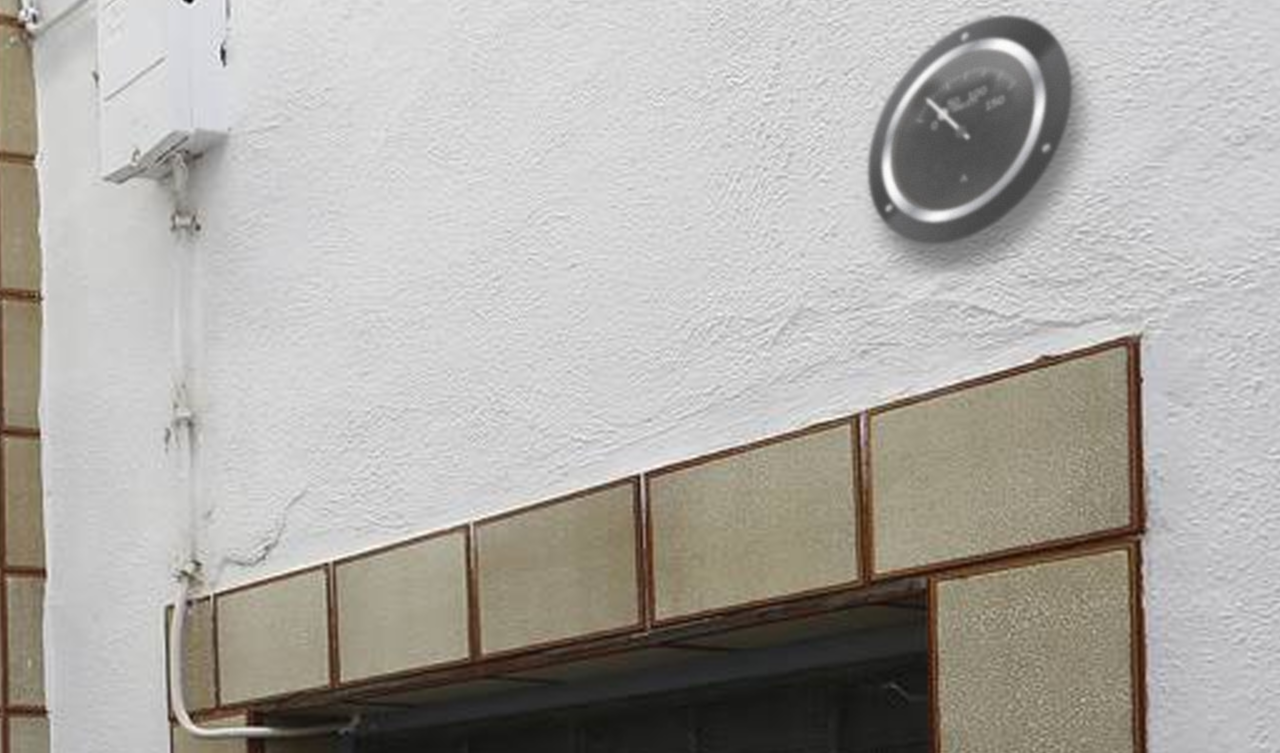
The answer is 25 A
